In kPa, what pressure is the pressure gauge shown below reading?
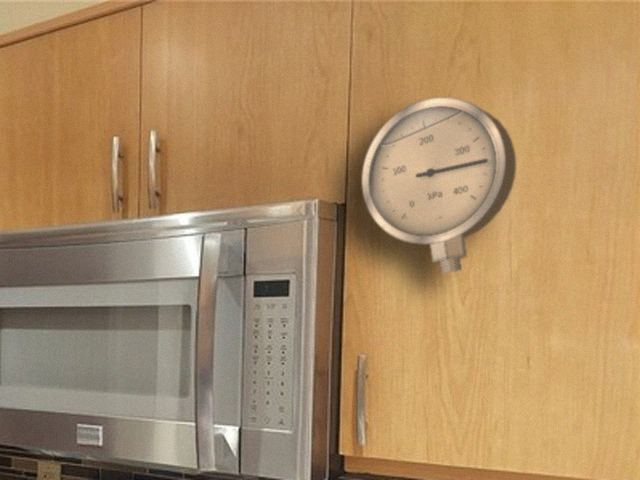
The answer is 340 kPa
